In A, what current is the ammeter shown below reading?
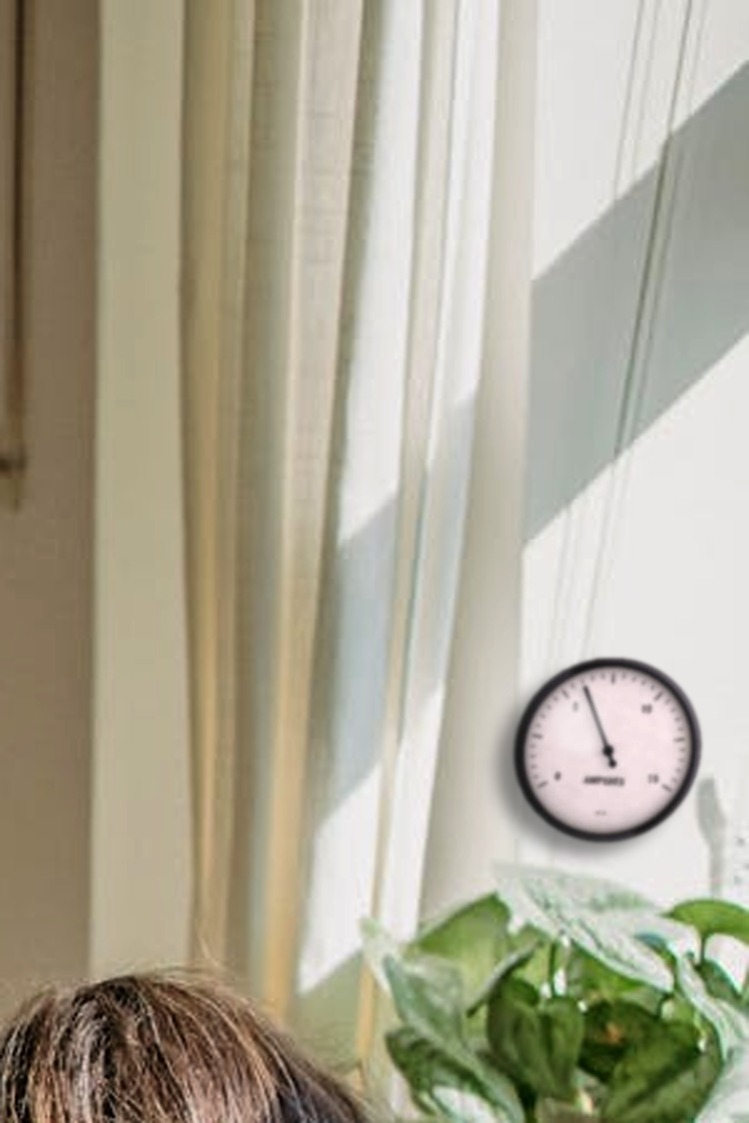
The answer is 6 A
